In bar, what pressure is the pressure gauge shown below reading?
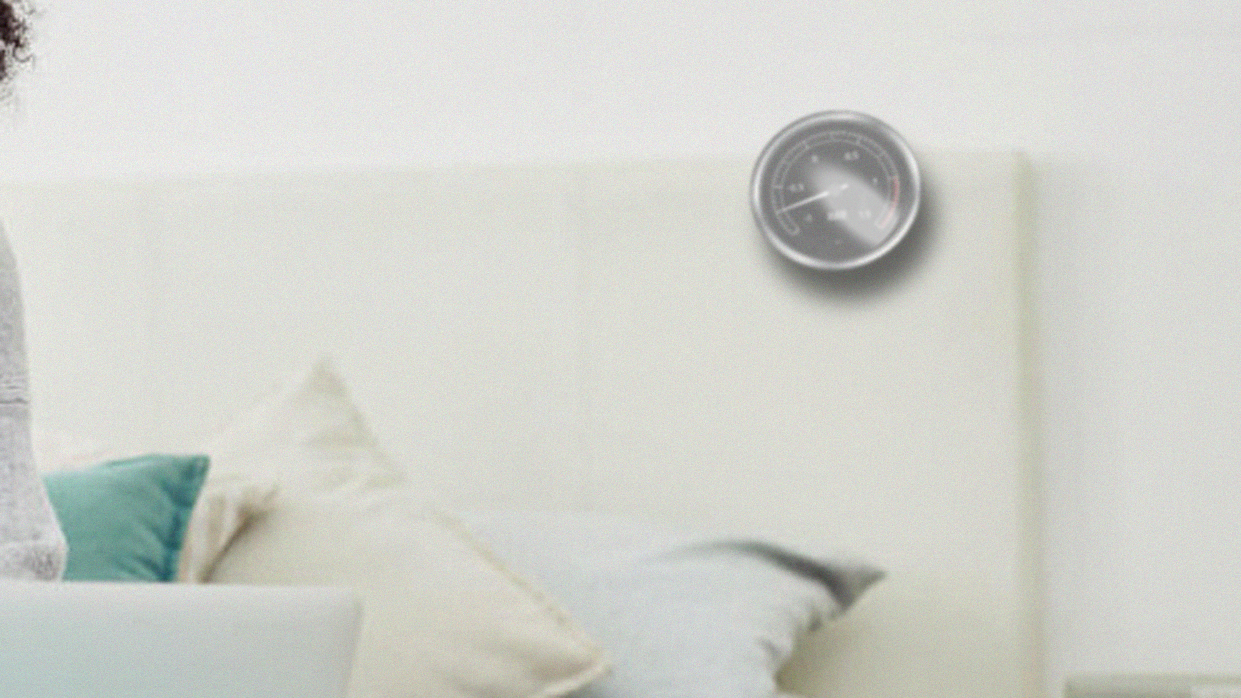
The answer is -0.75 bar
